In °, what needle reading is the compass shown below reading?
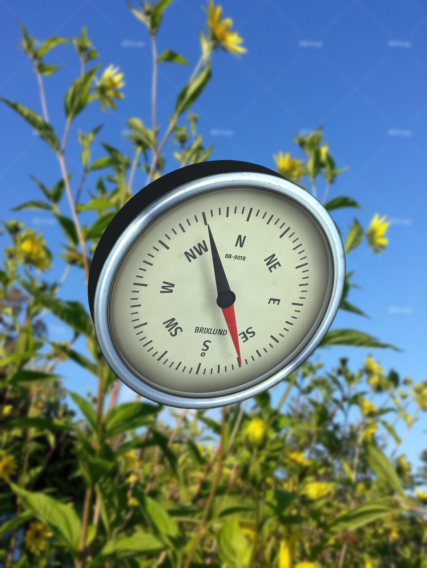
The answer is 150 °
